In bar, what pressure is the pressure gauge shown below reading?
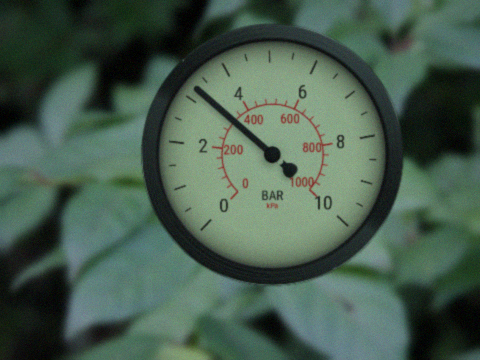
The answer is 3.25 bar
